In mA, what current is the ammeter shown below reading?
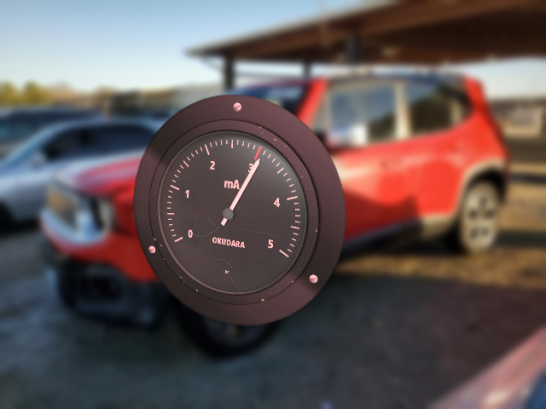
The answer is 3.1 mA
